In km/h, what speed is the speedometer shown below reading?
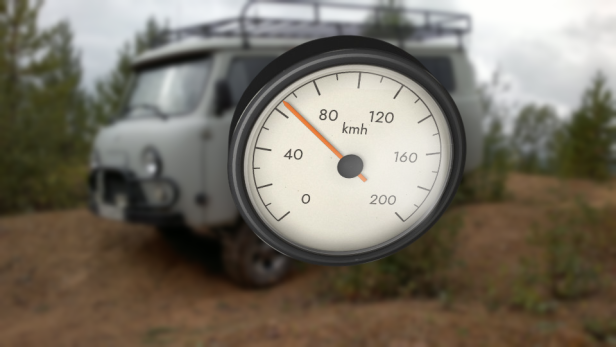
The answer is 65 km/h
